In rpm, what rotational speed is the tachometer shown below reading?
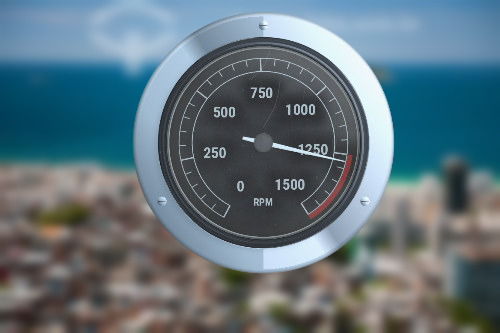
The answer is 1275 rpm
